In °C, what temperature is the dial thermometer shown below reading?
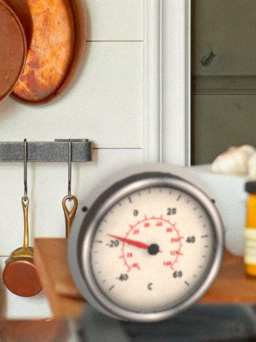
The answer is -16 °C
